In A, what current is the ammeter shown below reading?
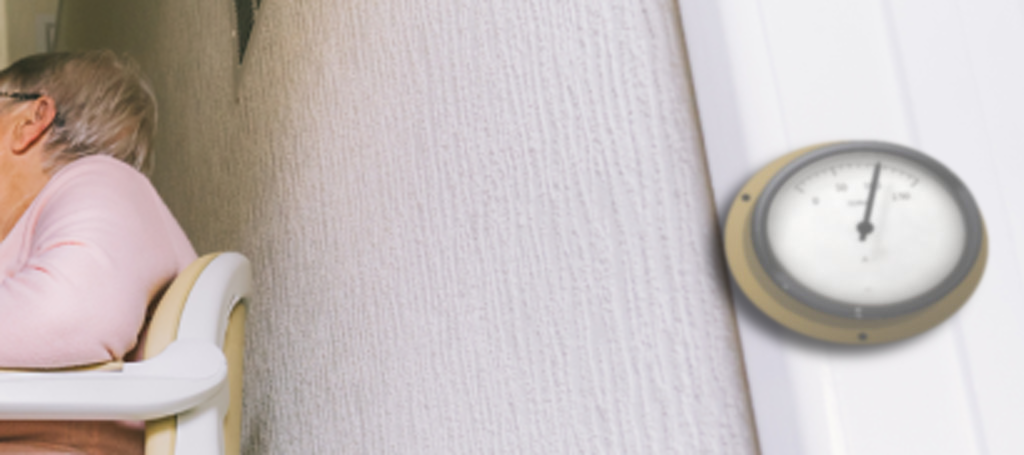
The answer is 100 A
